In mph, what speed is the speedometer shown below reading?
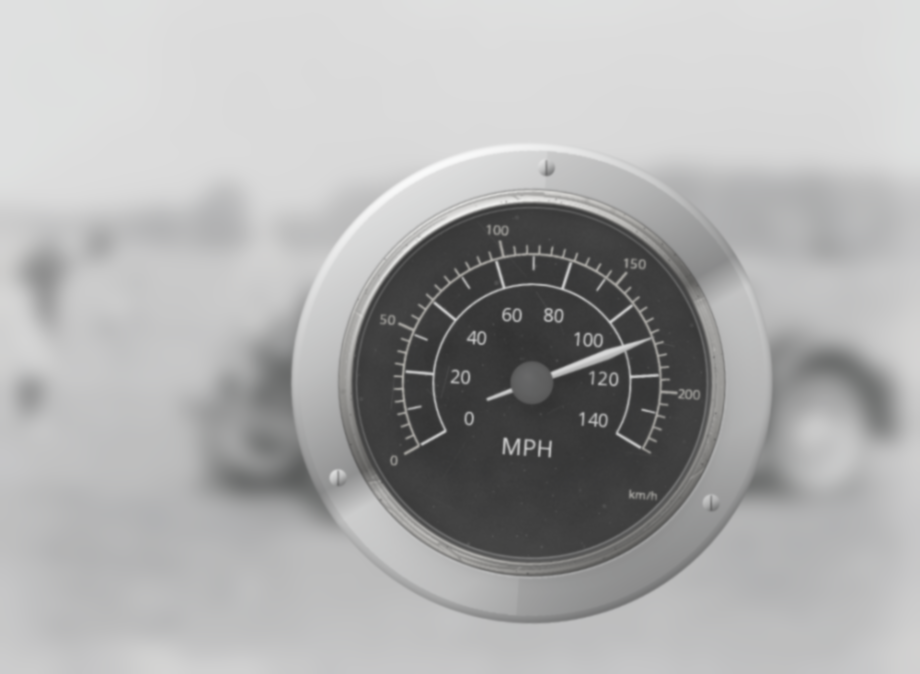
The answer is 110 mph
